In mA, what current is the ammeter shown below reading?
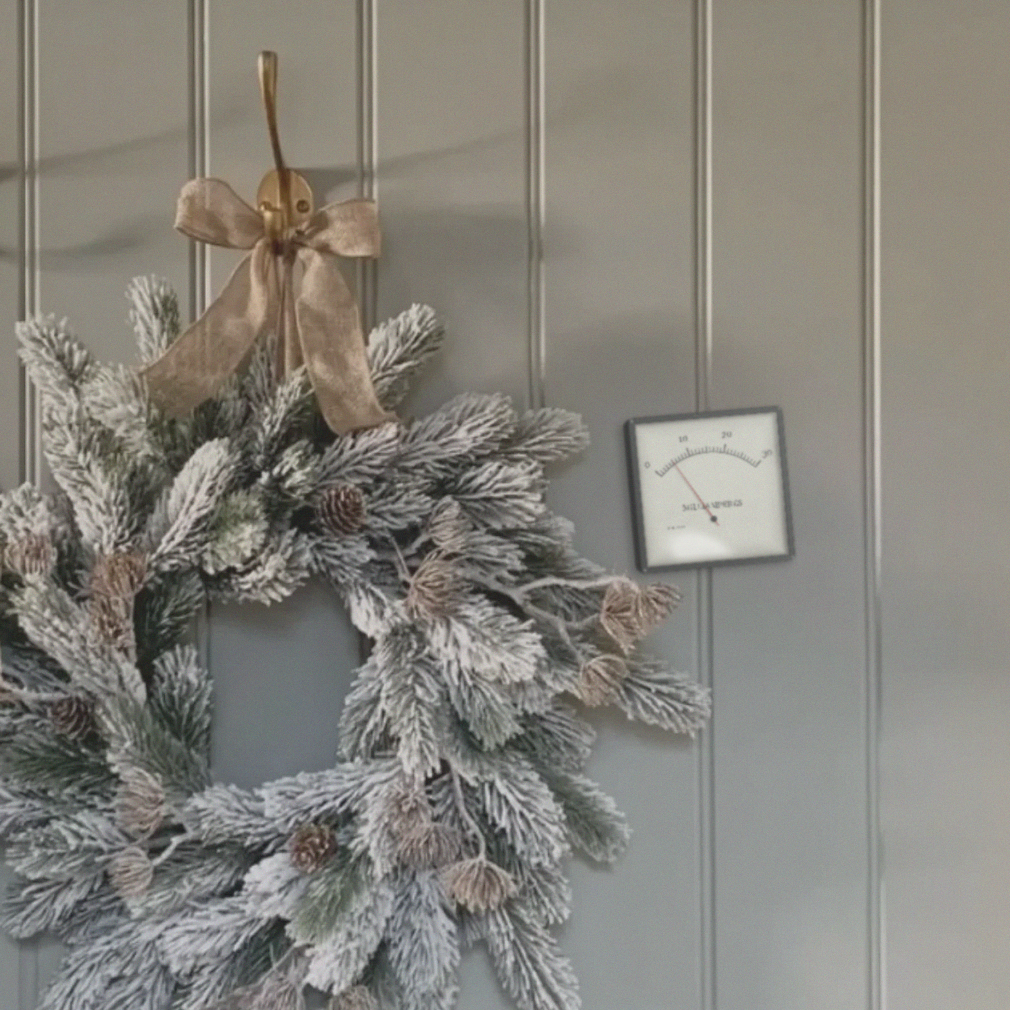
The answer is 5 mA
